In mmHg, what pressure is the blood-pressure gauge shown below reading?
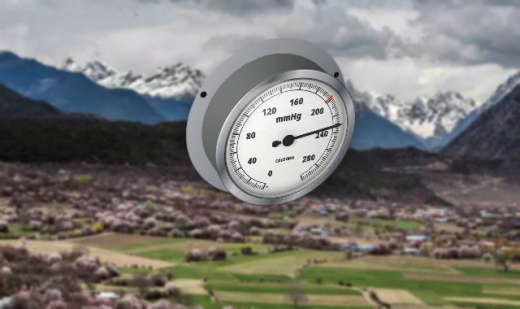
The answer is 230 mmHg
